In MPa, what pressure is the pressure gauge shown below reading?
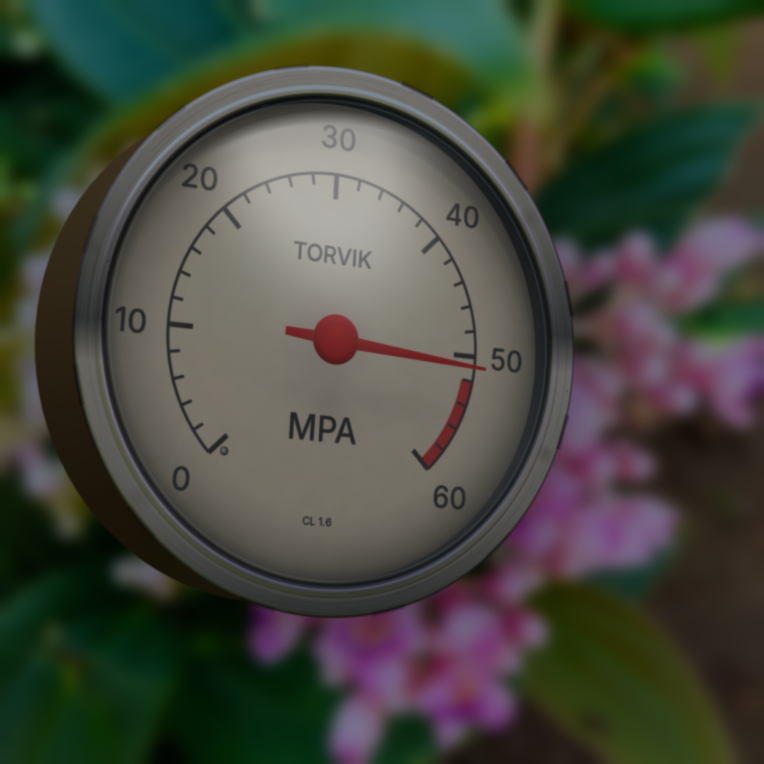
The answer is 51 MPa
